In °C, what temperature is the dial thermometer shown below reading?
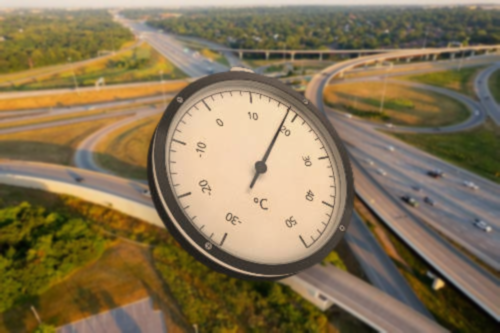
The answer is 18 °C
